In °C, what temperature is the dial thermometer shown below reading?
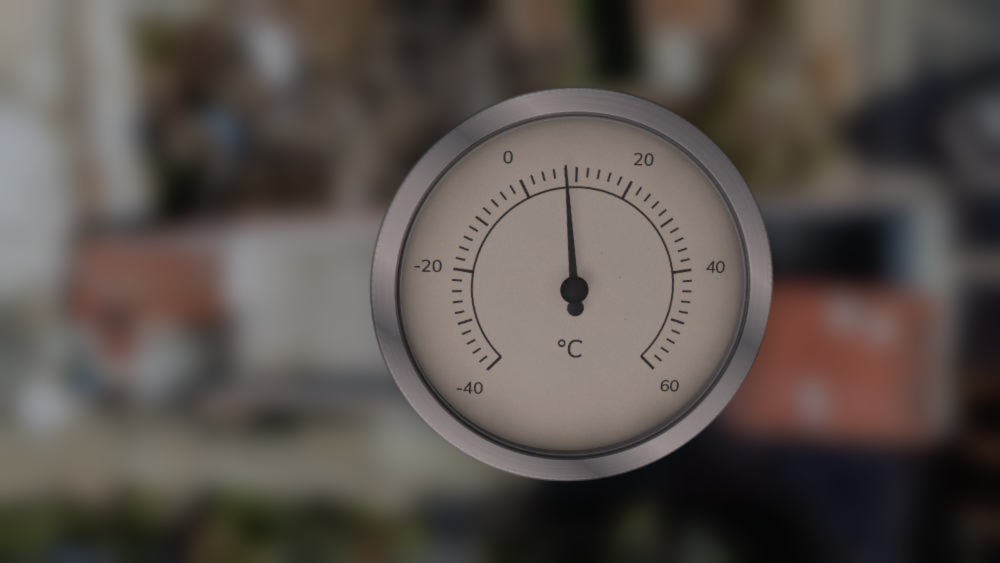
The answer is 8 °C
